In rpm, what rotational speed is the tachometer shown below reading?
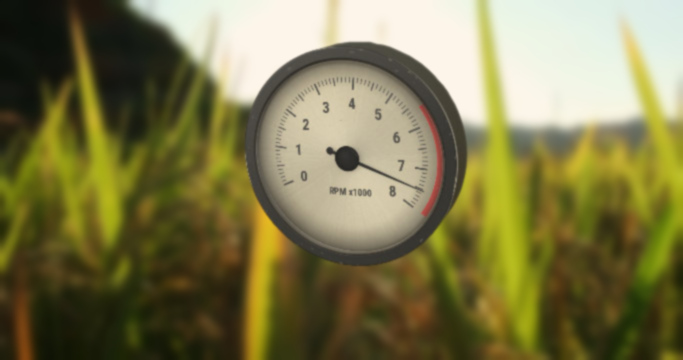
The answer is 7500 rpm
